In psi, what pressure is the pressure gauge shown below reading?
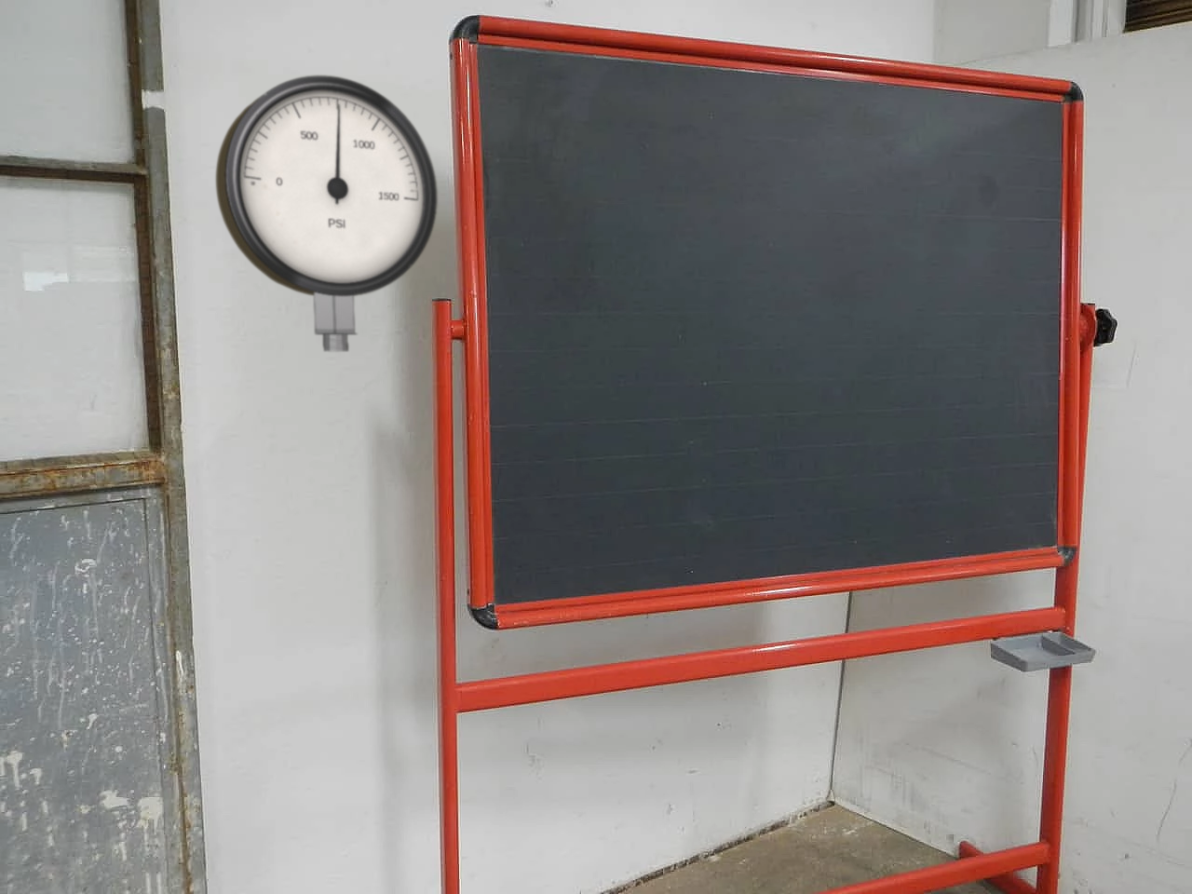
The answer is 750 psi
